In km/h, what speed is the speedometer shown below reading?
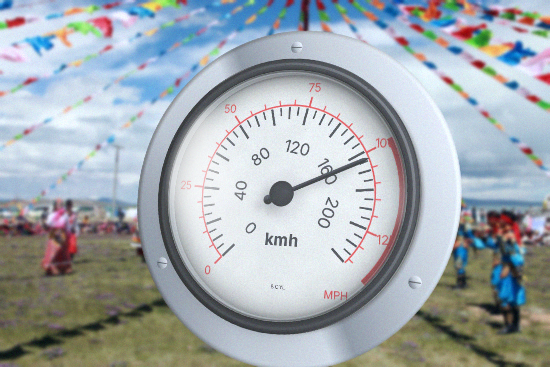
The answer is 165 km/h
